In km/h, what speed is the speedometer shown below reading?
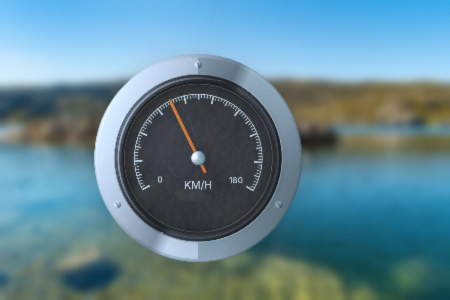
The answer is 70 km/h
